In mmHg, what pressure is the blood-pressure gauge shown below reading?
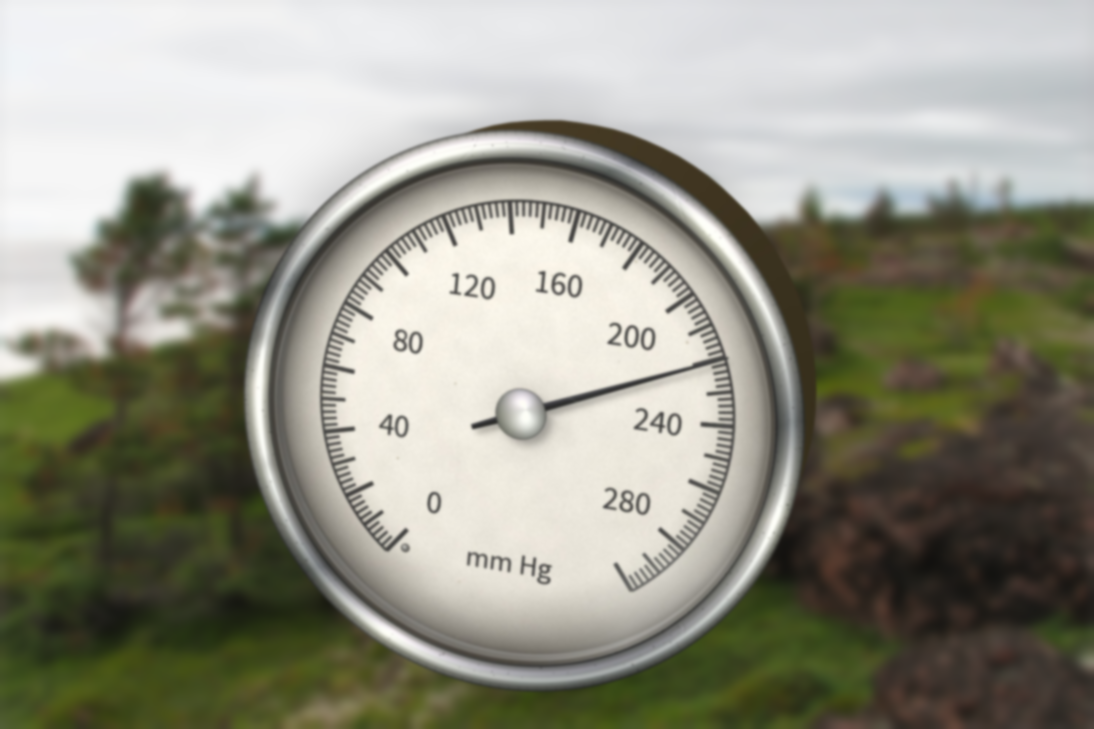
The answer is 220 mmHg
